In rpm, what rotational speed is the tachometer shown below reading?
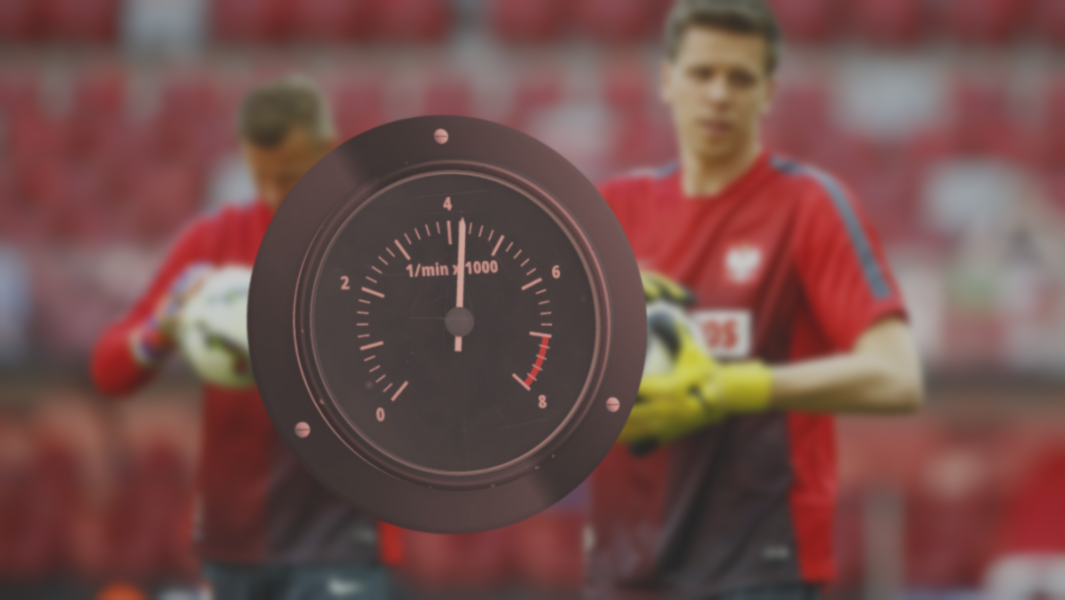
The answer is 4200 rpm
